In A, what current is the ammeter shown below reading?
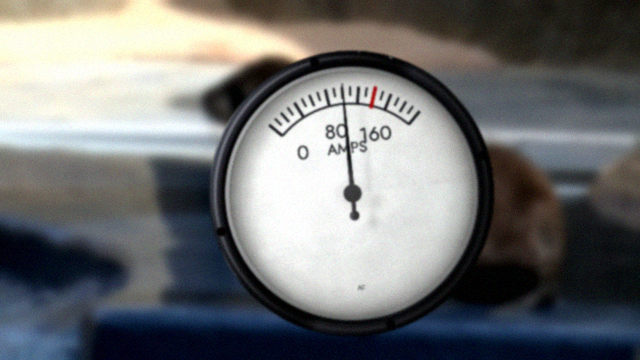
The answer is 100 A
